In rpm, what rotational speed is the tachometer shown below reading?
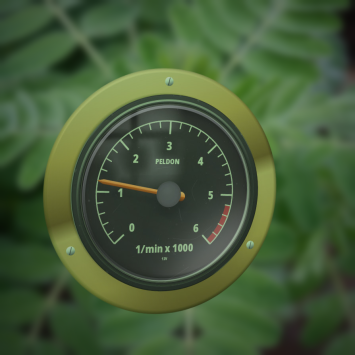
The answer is 1200 rpm
